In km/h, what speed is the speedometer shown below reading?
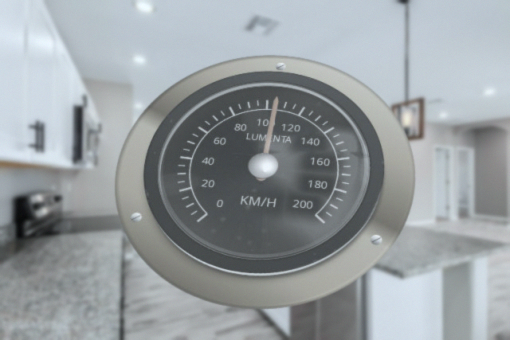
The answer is 105 km/h
